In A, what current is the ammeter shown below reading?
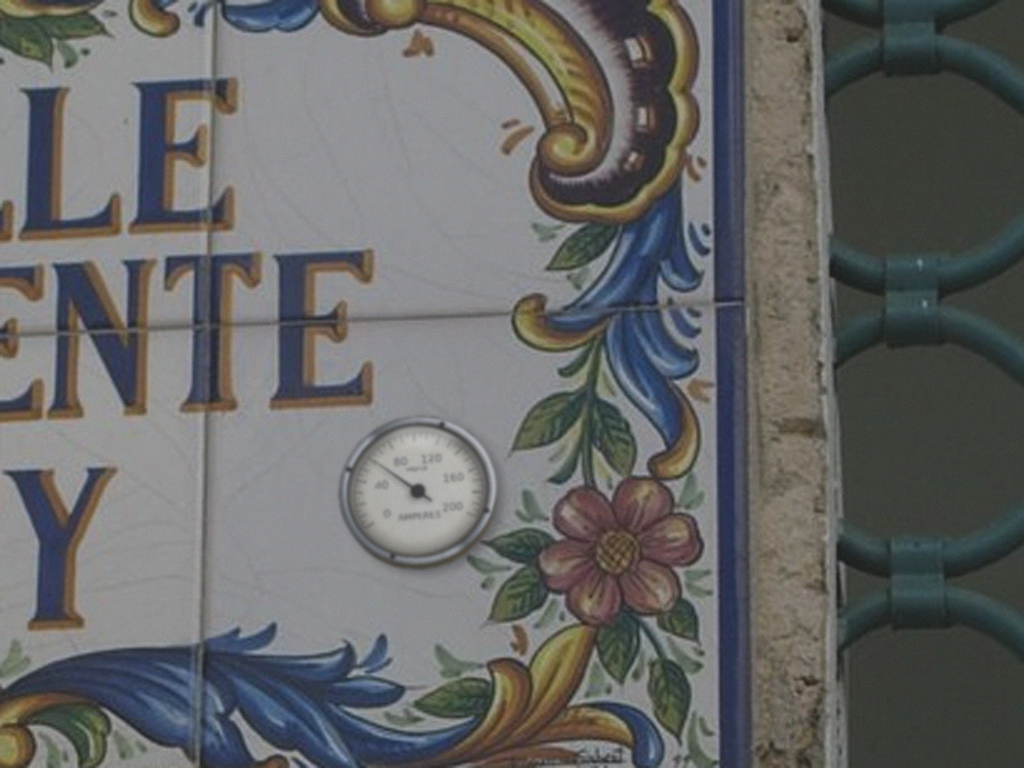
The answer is 60 A
